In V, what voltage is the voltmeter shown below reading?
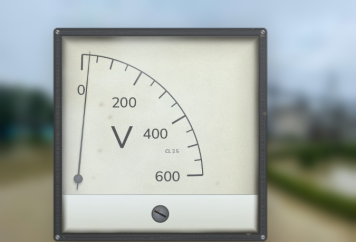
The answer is 25 V
